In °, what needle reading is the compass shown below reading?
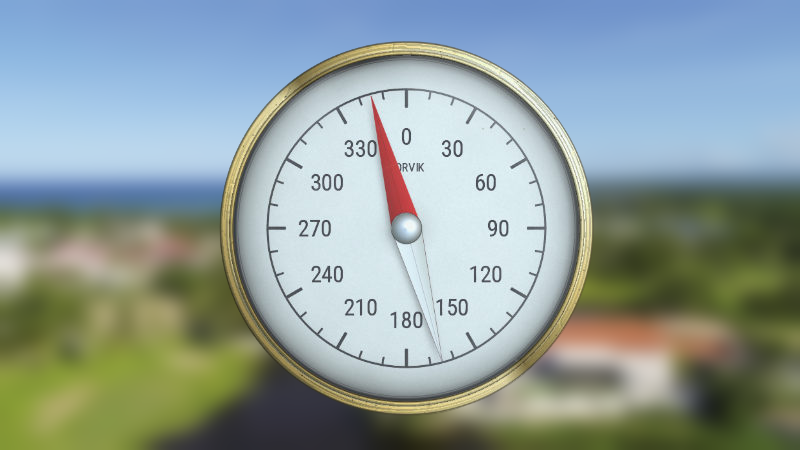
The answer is 345 °
